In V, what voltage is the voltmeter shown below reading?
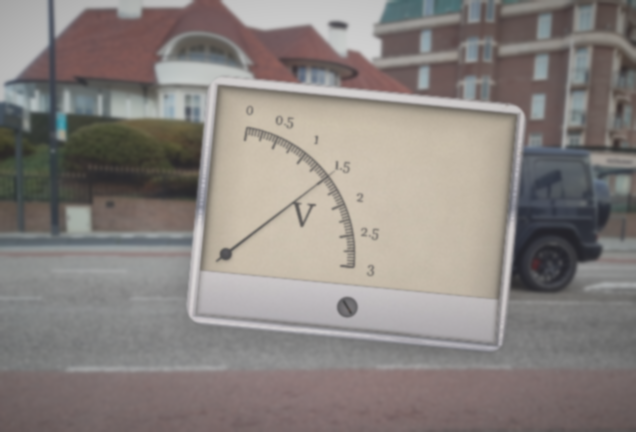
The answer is 1.5 V
